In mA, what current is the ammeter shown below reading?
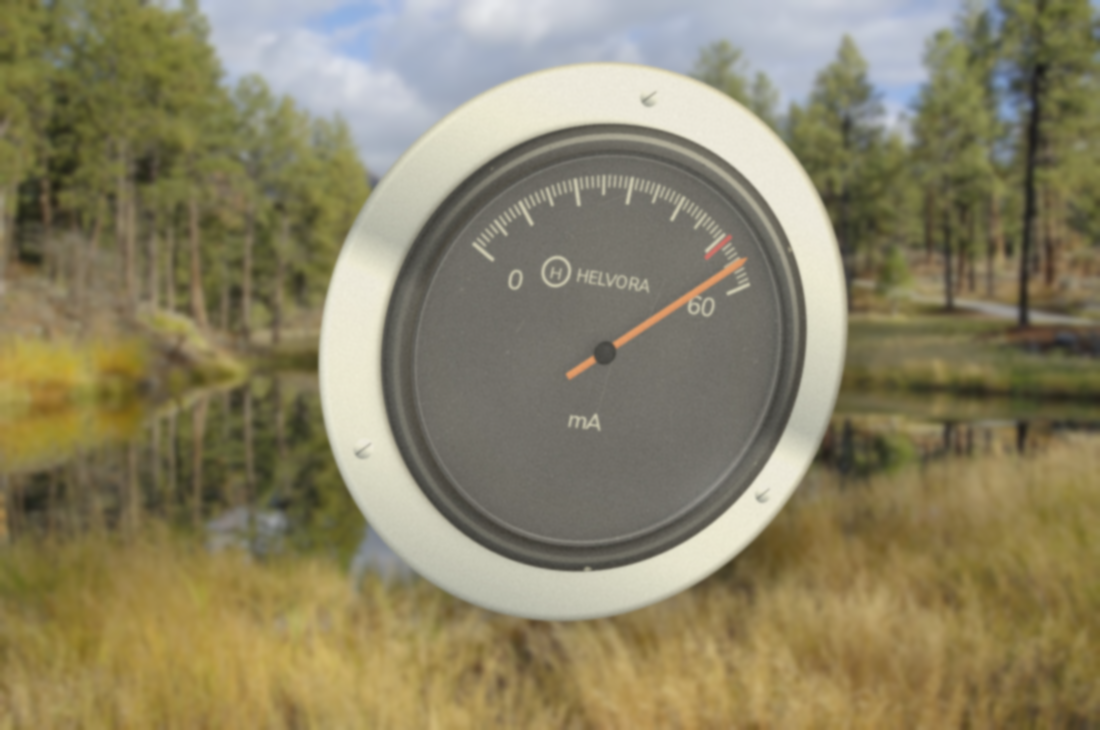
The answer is 55 mA
